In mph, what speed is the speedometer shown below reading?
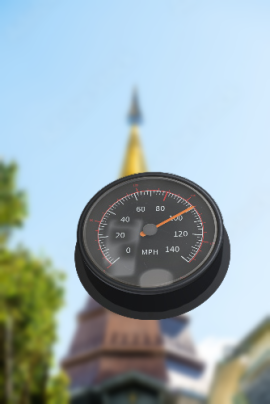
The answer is 100 mph
